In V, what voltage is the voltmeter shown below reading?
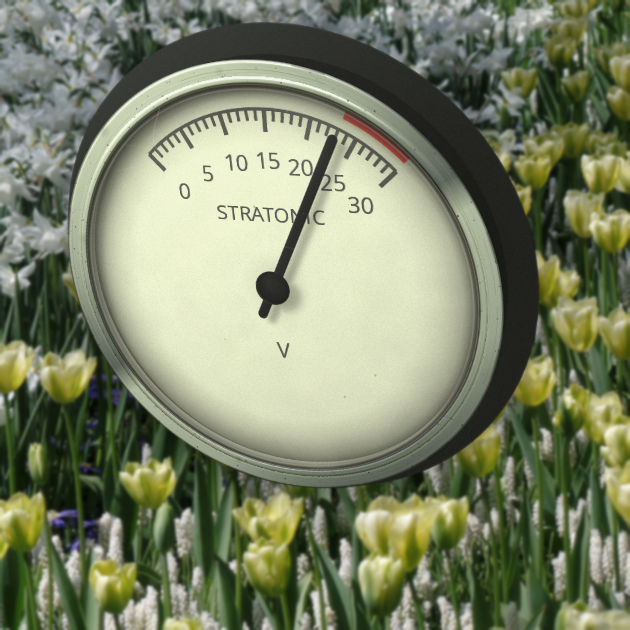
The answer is 23 V
